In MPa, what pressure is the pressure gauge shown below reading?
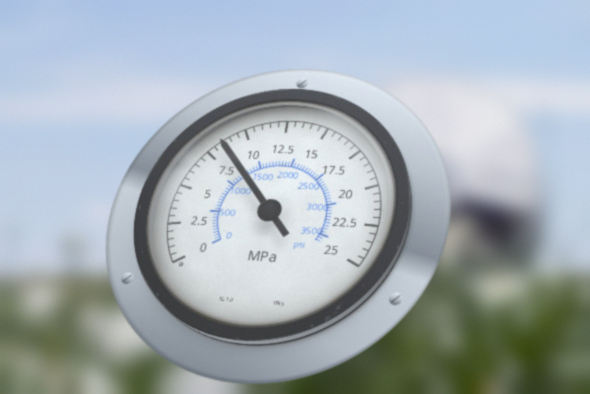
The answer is 8.5 MPa
